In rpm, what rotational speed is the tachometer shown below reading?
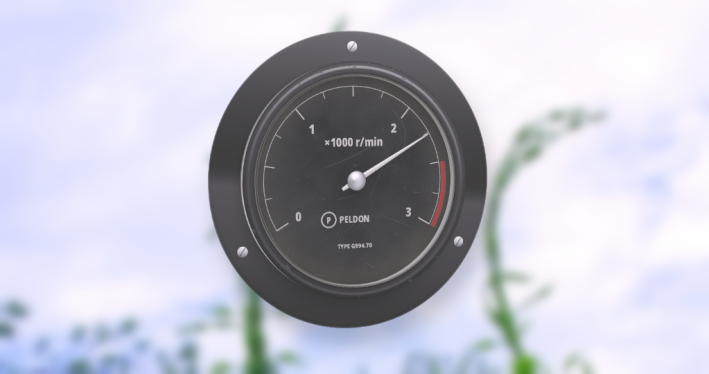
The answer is 2250 rpm
